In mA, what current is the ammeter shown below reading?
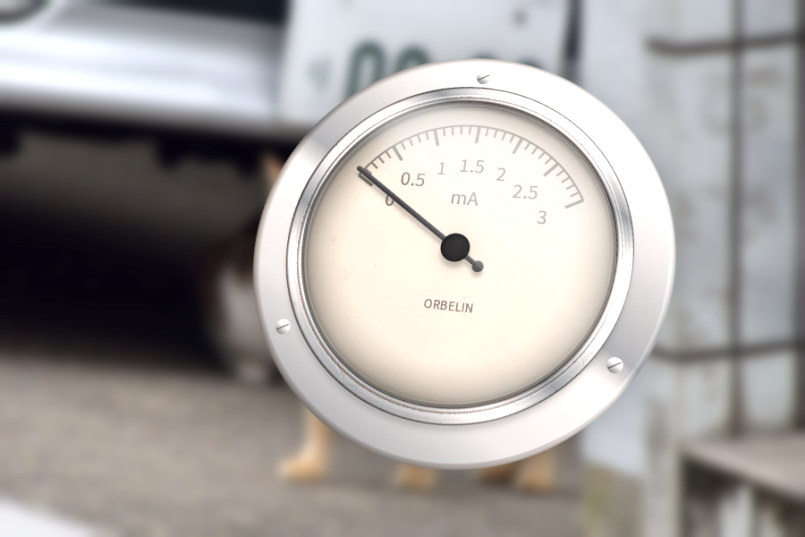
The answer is 0.05 mA
